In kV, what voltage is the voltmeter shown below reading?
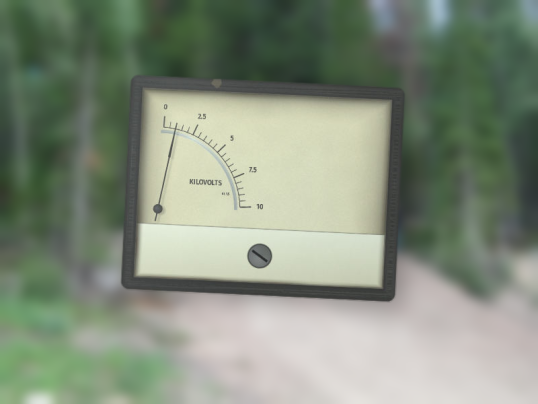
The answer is 1 kV
